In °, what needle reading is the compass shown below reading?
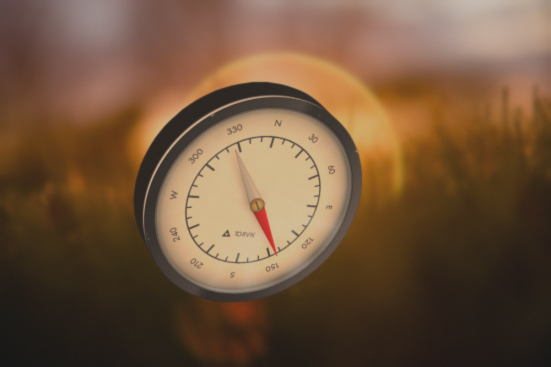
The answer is 145 °
